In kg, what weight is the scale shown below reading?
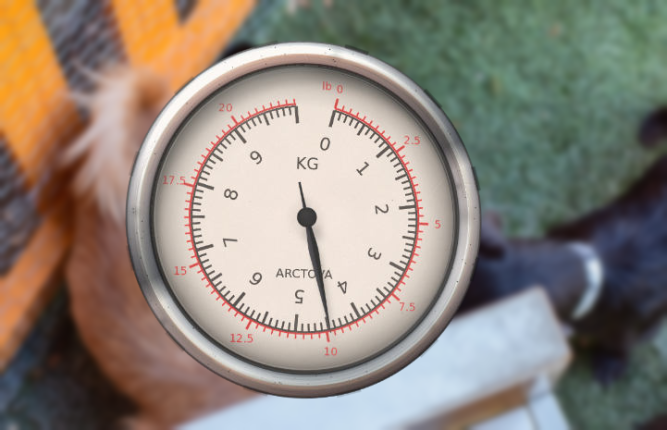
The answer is 4.5 kg
